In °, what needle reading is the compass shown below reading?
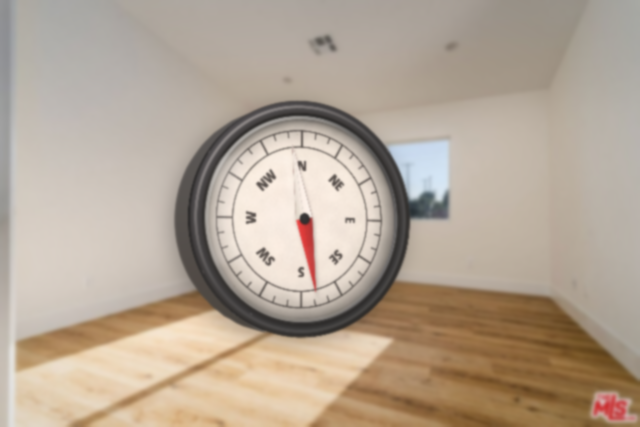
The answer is 170 °
